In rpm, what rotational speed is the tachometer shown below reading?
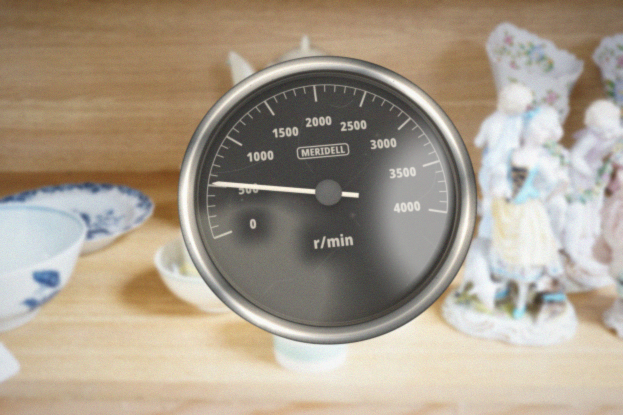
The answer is 500 rpm
